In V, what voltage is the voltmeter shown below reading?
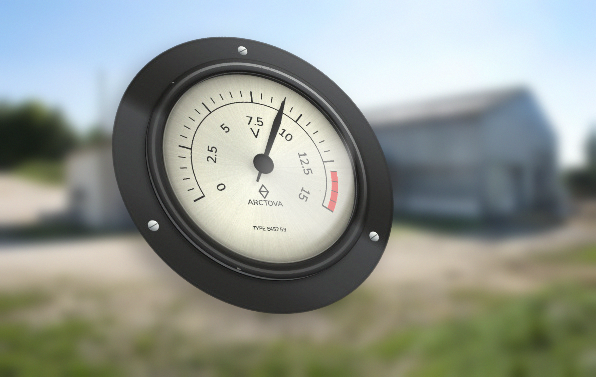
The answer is 9 V
